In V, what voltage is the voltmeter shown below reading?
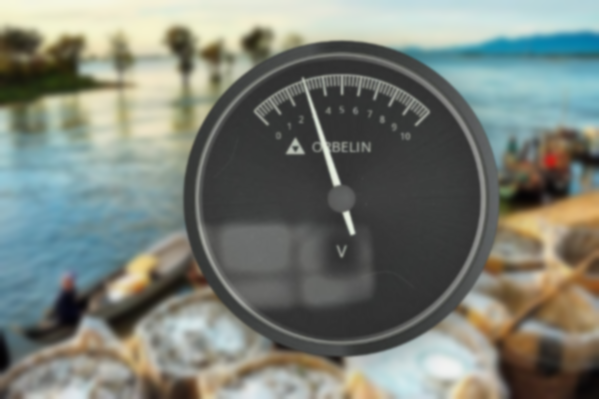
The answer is 3 V
